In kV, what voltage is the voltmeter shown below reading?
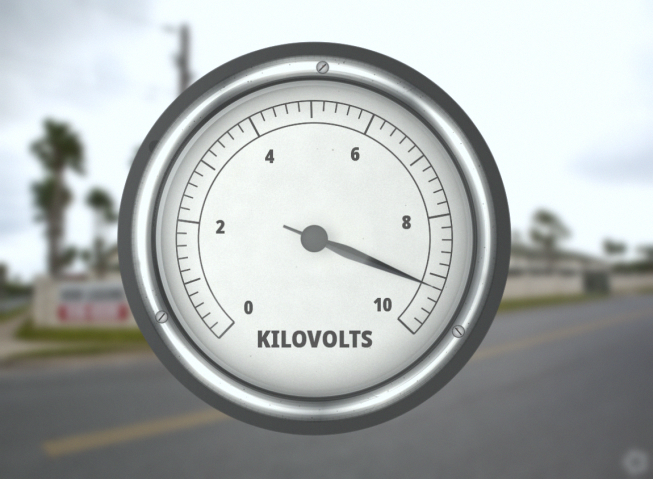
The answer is 9.2 kV
